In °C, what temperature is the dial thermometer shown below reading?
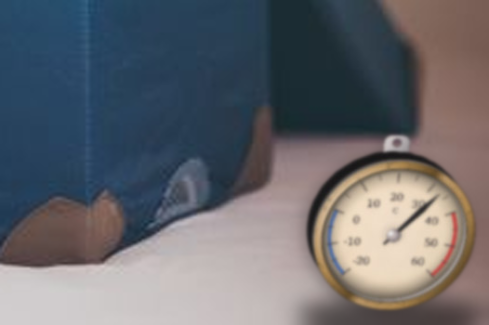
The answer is 32.5 °C
